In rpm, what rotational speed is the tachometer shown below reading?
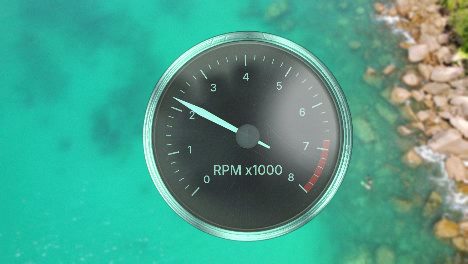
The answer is 2200 rpm
